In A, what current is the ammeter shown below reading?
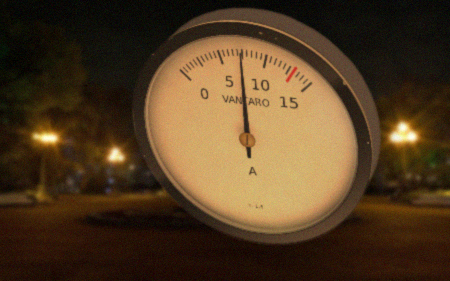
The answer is 7.5 A
